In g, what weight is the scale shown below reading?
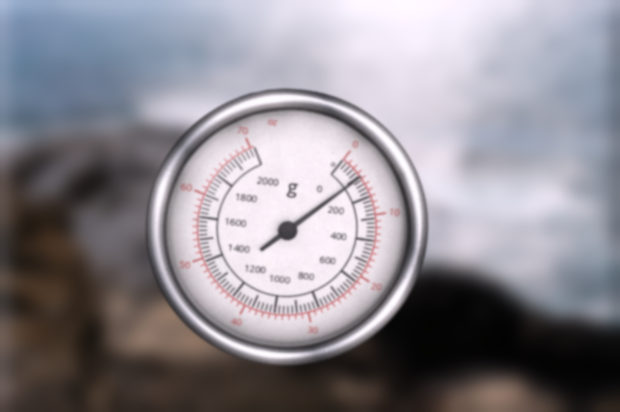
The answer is 100 g
